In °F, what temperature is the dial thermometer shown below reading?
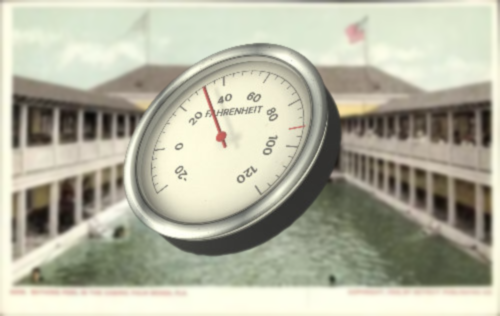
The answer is 32 °F
